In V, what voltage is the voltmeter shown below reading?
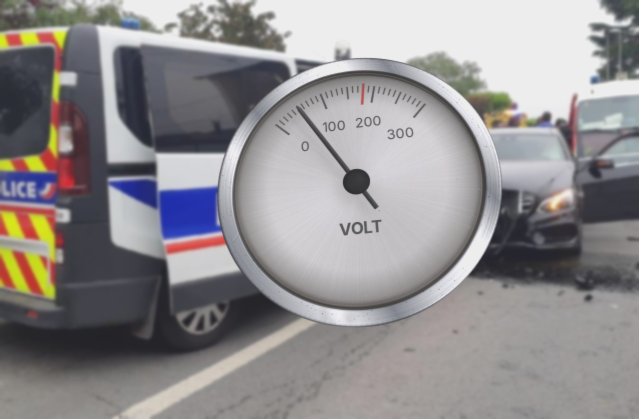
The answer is 50 V
